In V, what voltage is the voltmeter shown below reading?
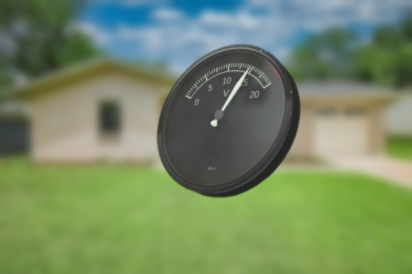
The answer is 15 V
